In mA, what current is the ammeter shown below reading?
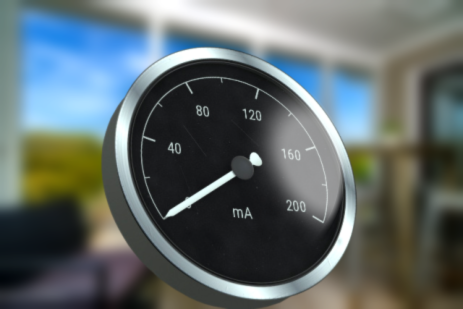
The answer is 0 mA
